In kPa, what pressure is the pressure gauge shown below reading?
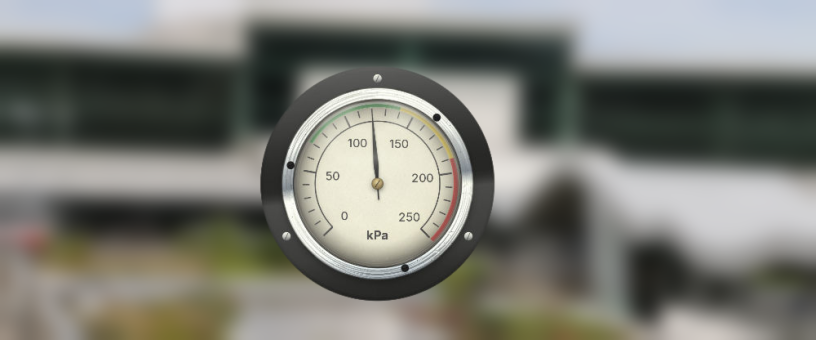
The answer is 120 kPa
